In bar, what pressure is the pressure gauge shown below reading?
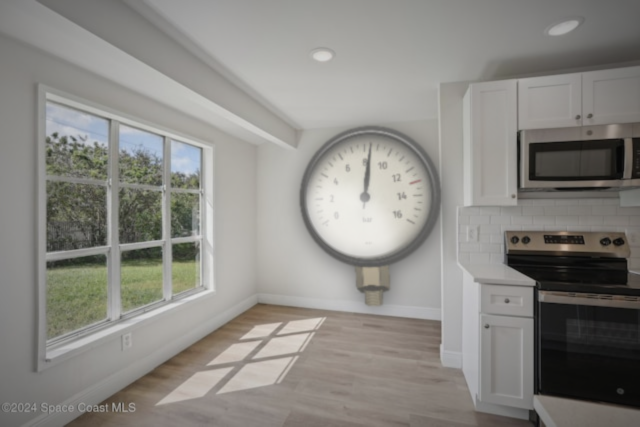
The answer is 8.5 bar
